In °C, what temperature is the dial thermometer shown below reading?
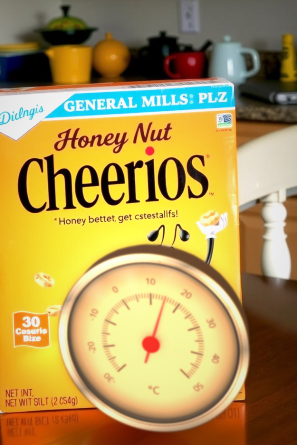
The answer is 15 °C
